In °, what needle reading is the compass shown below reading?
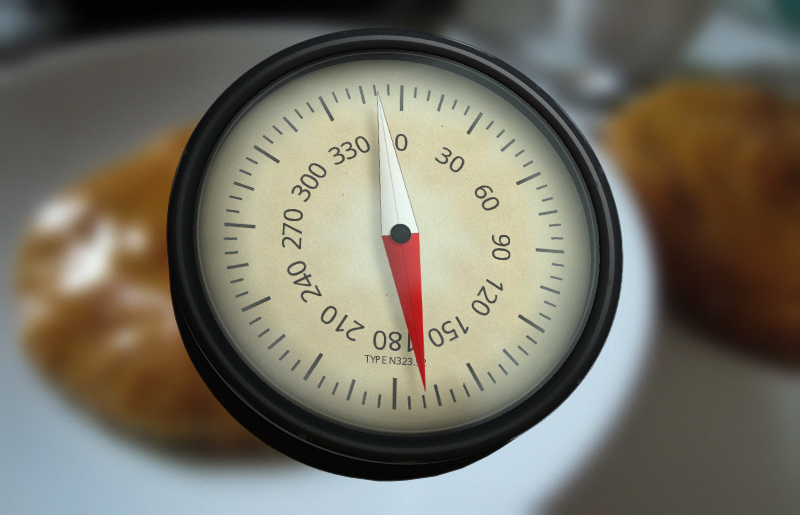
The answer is 170 °
